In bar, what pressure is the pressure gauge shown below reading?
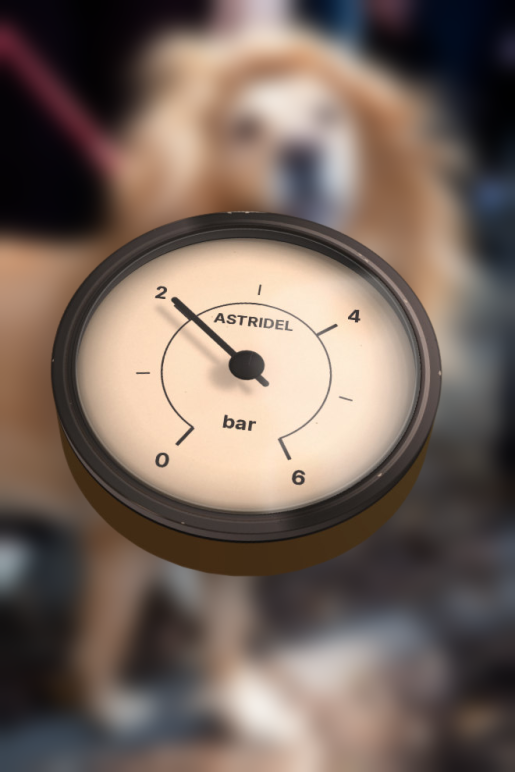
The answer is 2 bar
